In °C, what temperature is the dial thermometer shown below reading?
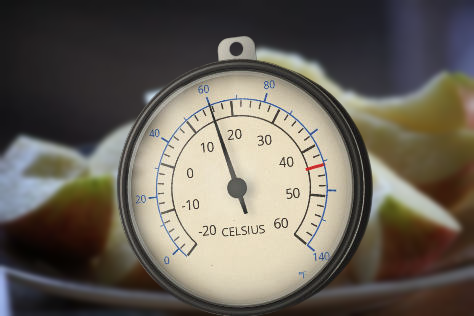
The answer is 16 °C
